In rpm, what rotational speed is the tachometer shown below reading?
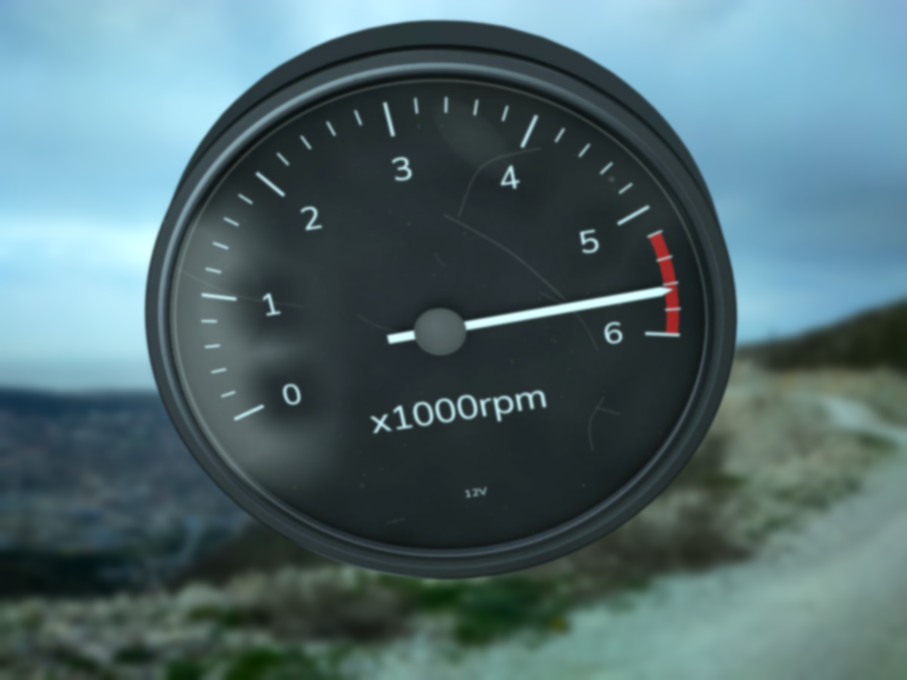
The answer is 5600 rpm
